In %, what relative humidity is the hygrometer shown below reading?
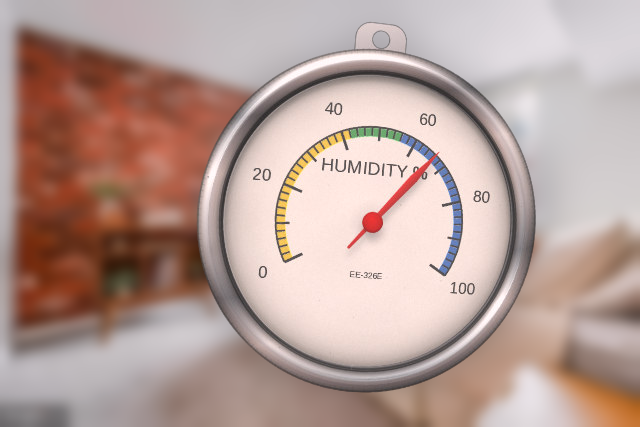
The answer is 66 %
